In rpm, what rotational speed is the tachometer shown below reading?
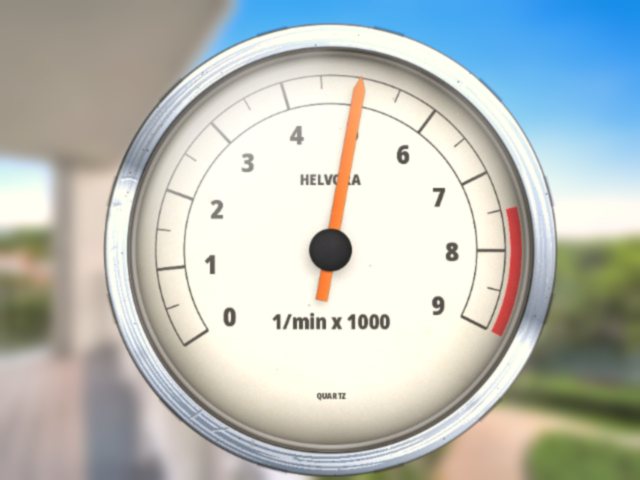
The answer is 5000 rpm
